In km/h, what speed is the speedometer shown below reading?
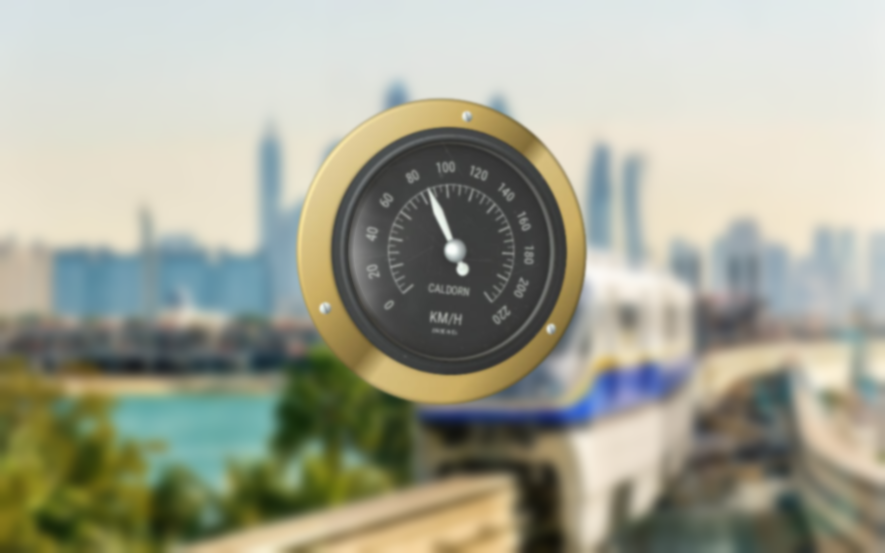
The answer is 85 km/h
